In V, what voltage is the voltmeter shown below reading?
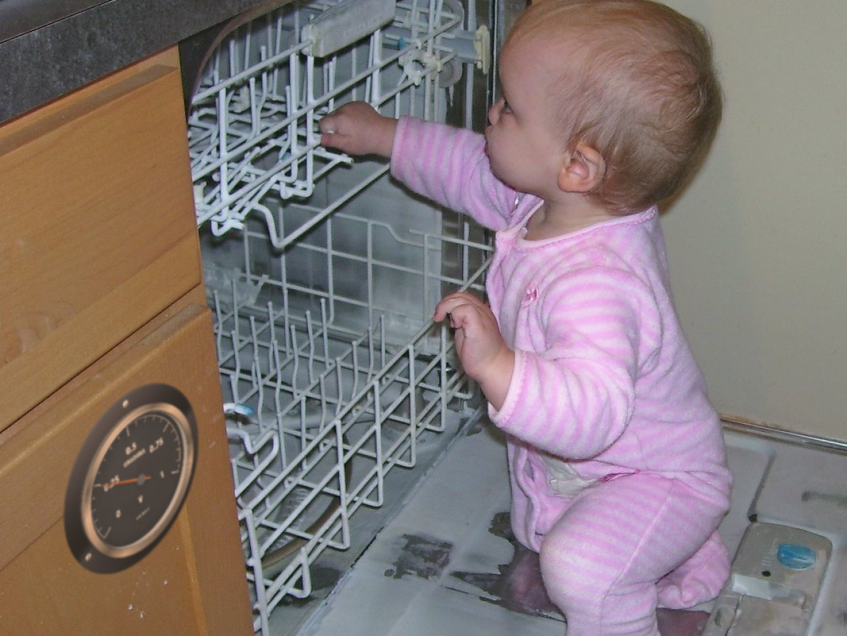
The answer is 0.25 V
